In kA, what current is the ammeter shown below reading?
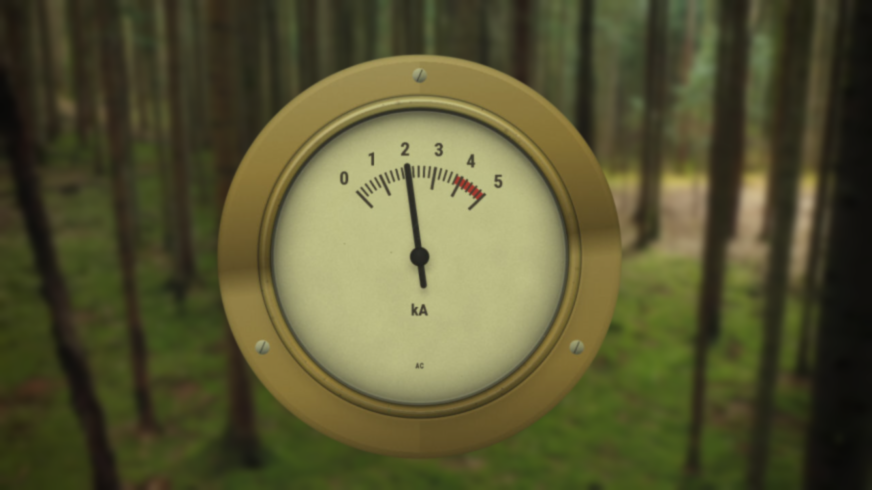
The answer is 2 kA
